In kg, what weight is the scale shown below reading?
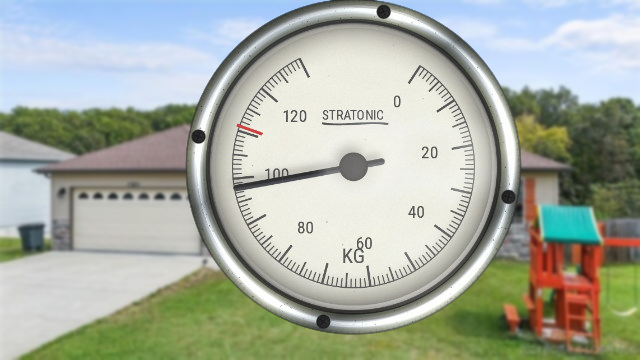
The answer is 98 kg
